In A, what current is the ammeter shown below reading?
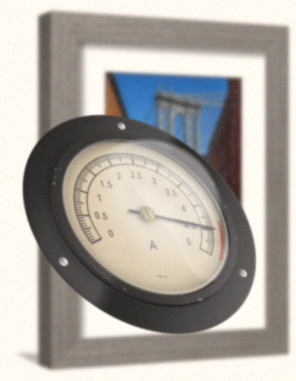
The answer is 4.5 A
